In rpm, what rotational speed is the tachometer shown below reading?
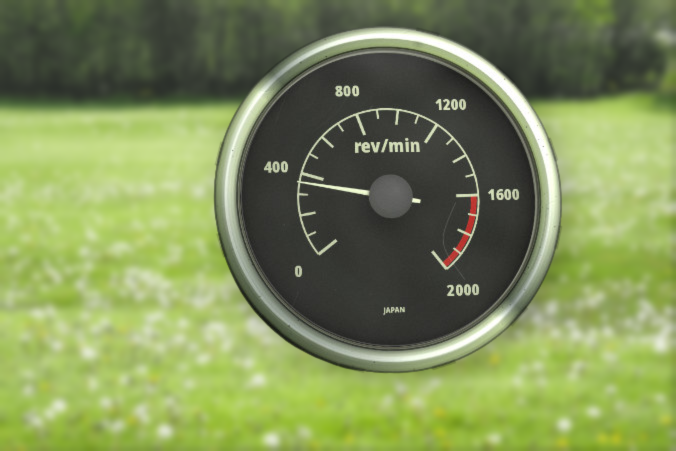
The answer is 350 rpm
